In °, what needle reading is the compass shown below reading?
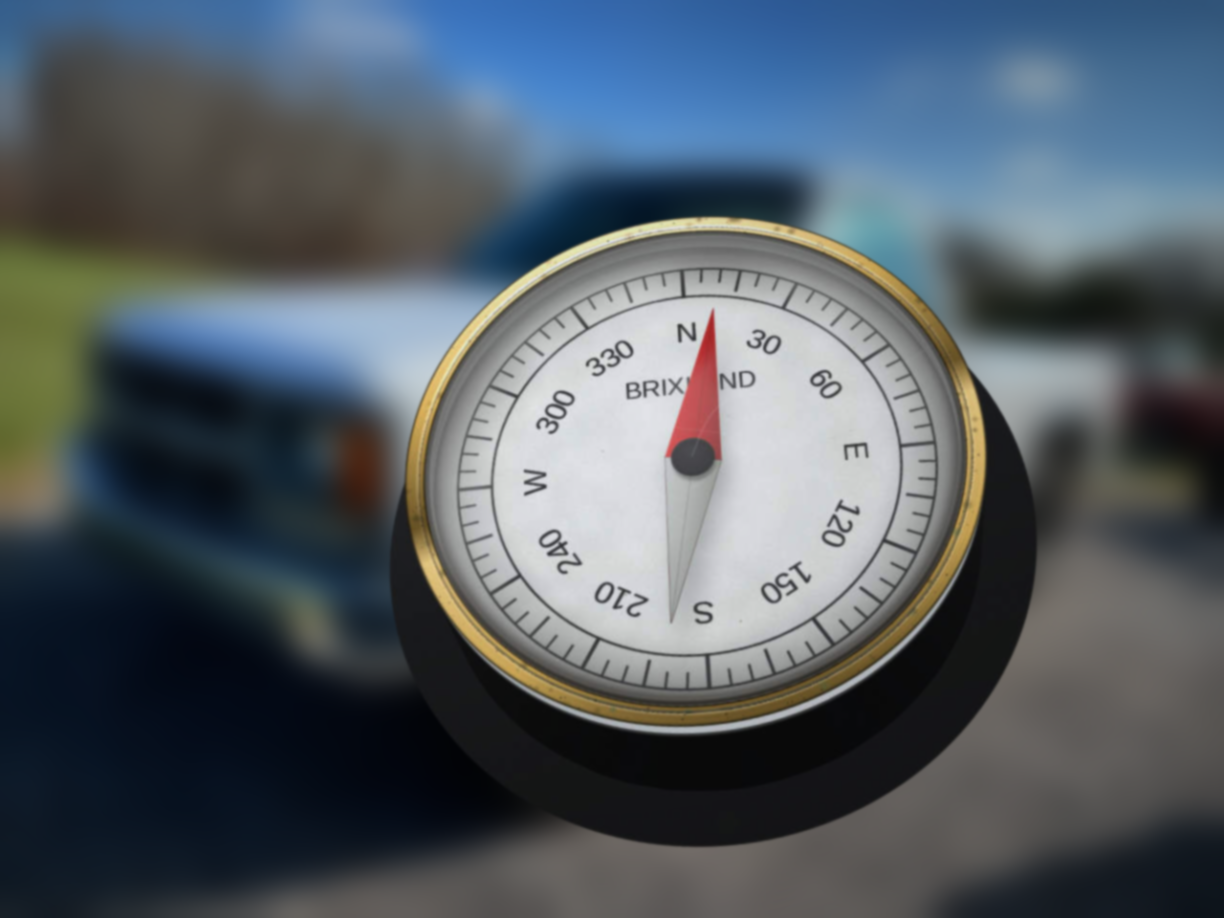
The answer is 10 °
